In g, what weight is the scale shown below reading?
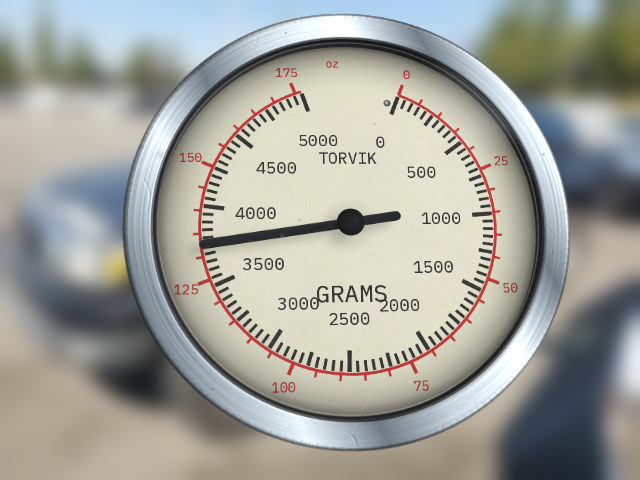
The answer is 3750 g
